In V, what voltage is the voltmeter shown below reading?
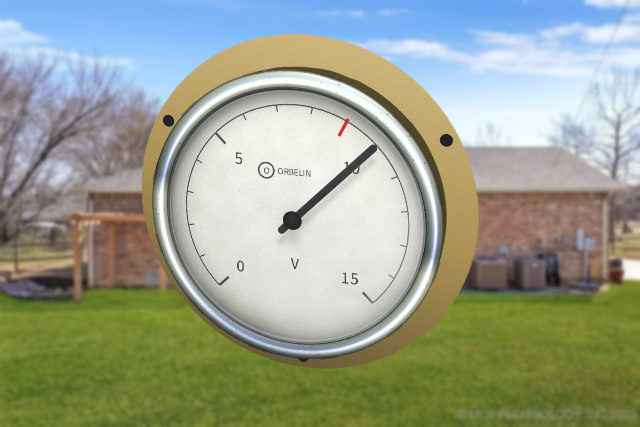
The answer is 10 V
